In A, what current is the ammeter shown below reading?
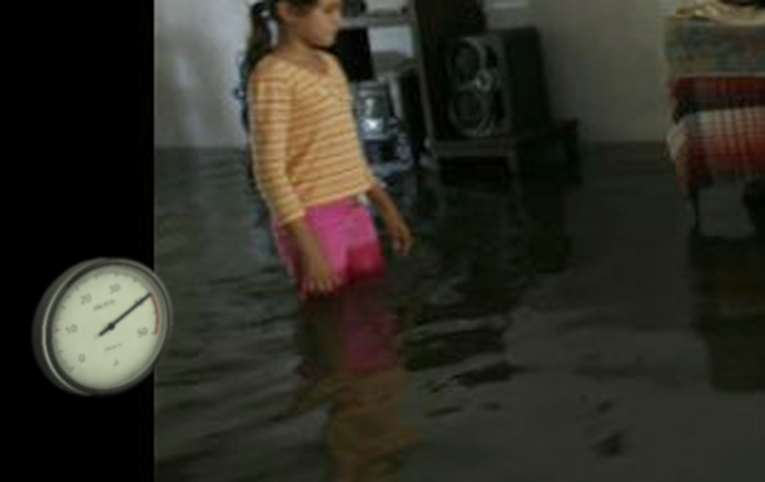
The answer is 40 A
